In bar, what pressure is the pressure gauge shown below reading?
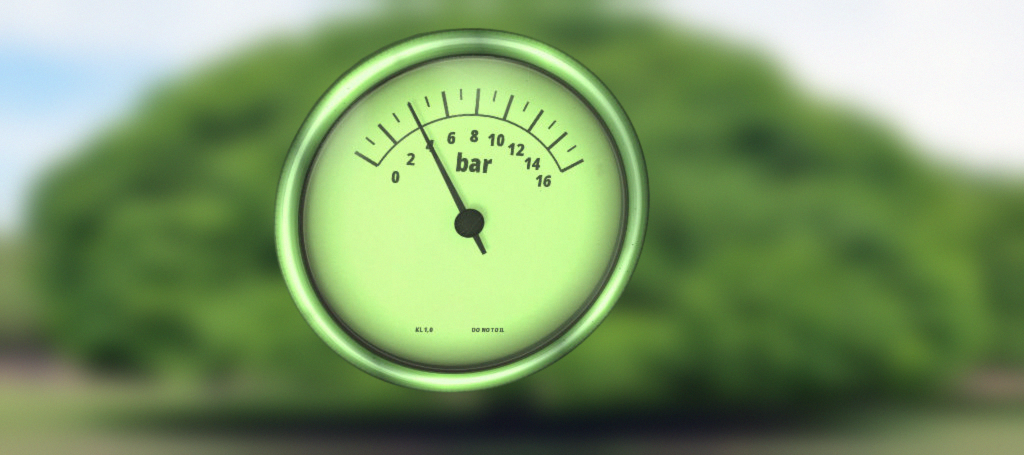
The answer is 4 bar
